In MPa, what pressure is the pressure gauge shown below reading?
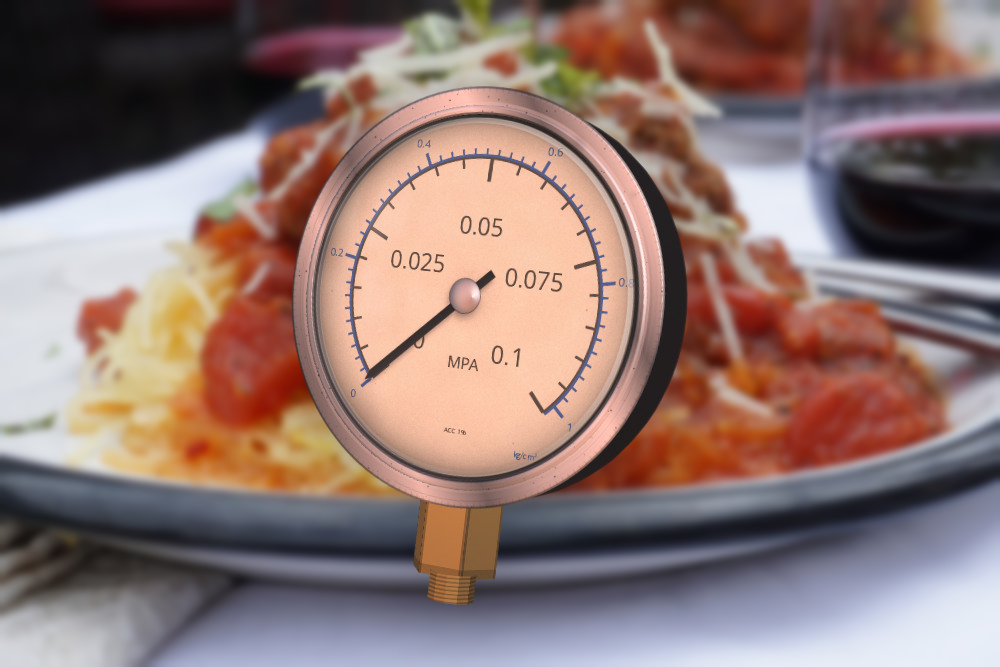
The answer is 0 MPa
